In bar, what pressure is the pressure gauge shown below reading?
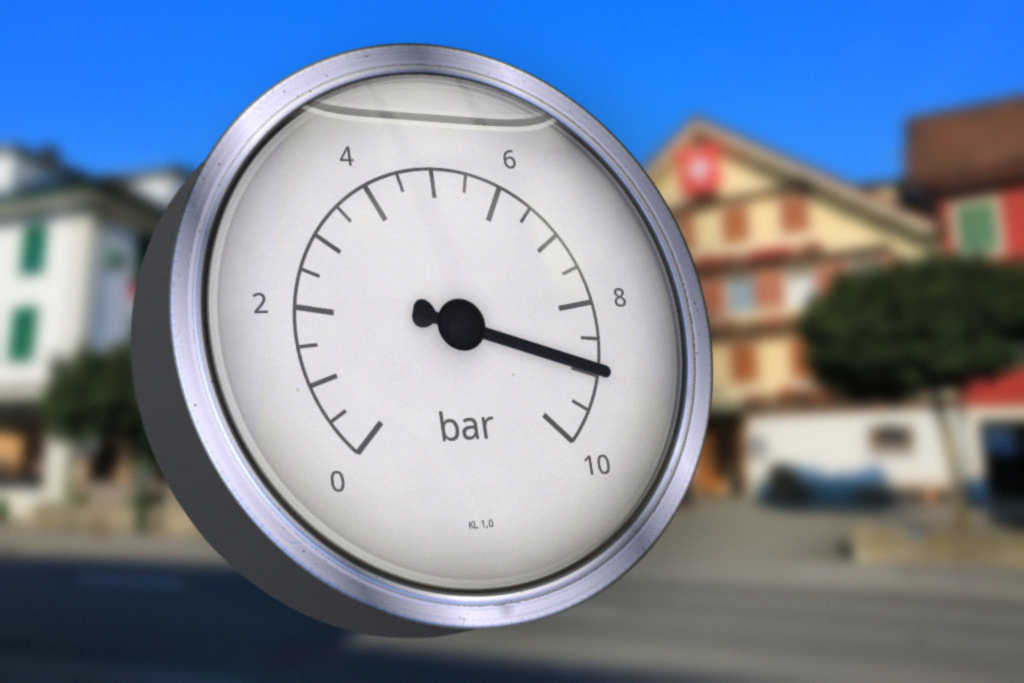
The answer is 9 bar
